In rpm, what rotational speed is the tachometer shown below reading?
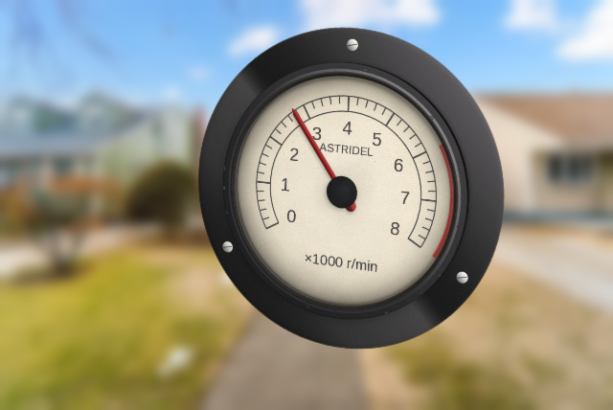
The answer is 2800 rpm
